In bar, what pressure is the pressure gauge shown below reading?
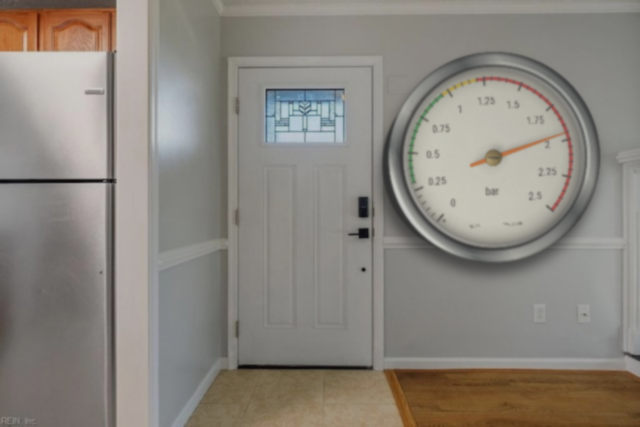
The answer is 1.95 bar
